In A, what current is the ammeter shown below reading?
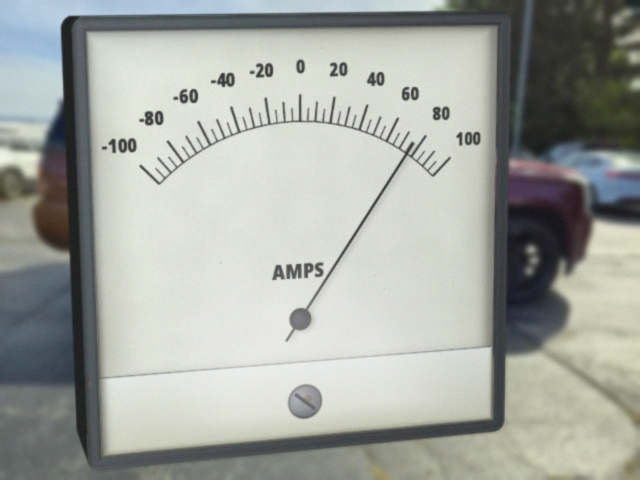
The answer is 75 A
